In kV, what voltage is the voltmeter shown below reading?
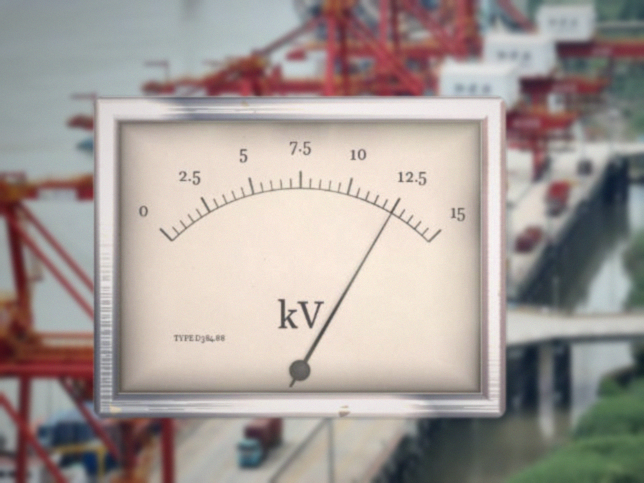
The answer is 12.5 kV
